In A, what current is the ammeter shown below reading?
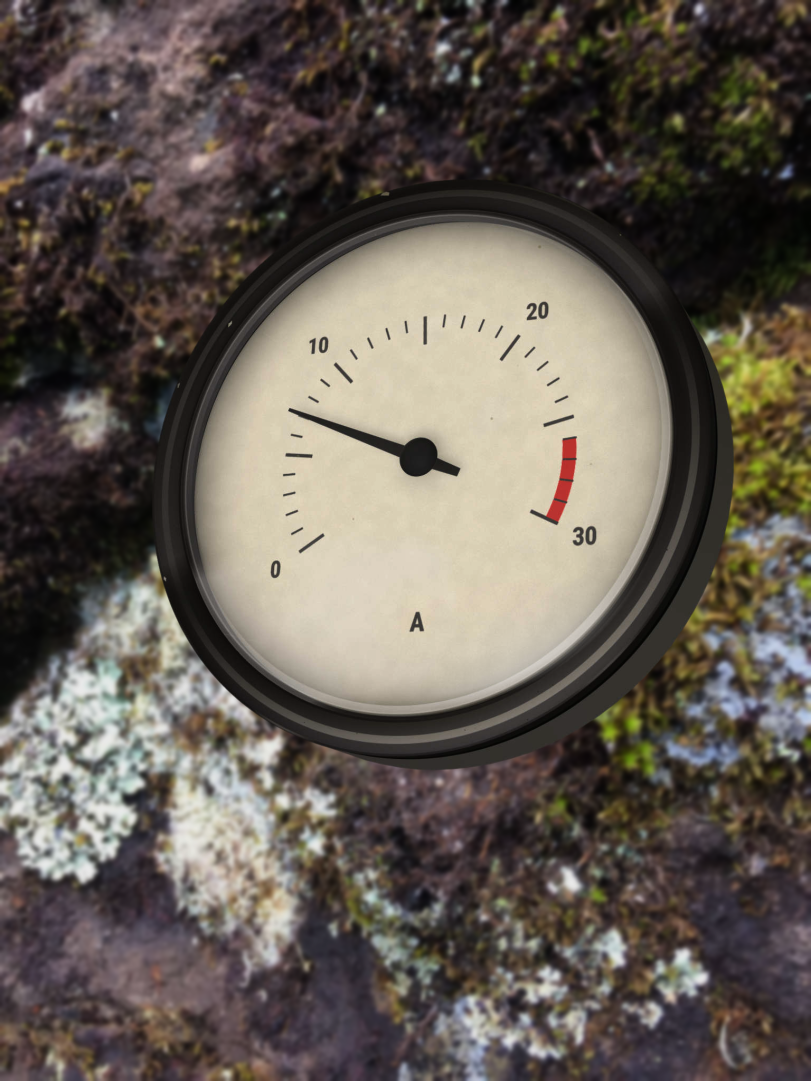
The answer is 7 A
